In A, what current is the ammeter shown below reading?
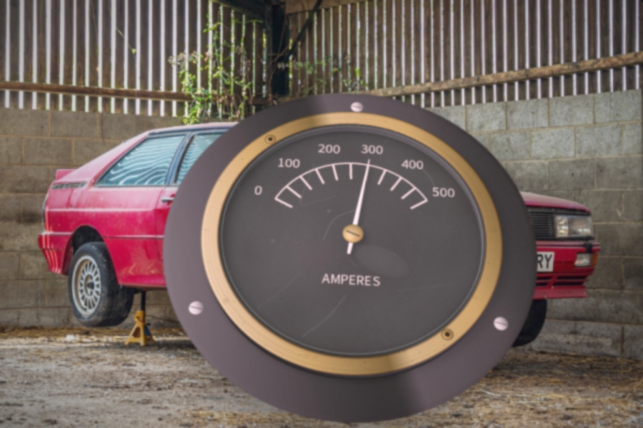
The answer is 300 A
